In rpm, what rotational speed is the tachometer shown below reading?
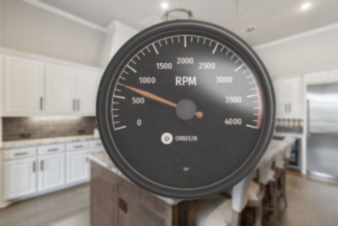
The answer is 700 rpm
